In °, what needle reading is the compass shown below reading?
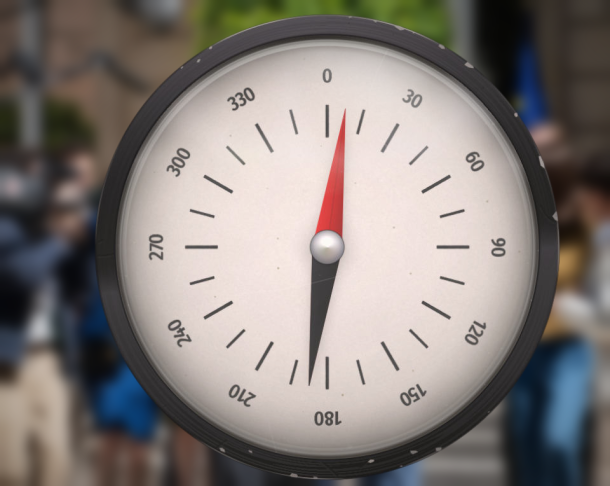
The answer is 7.5 °
